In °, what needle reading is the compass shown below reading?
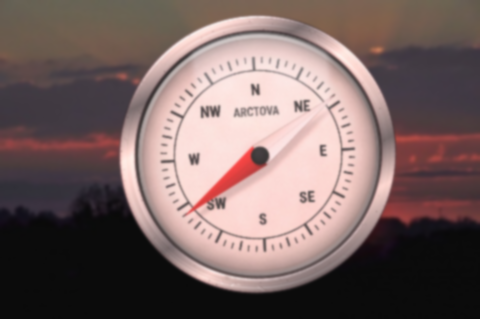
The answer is 235 °
